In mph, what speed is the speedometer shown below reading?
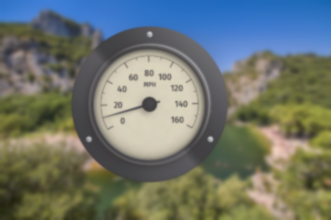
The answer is 10 mph
